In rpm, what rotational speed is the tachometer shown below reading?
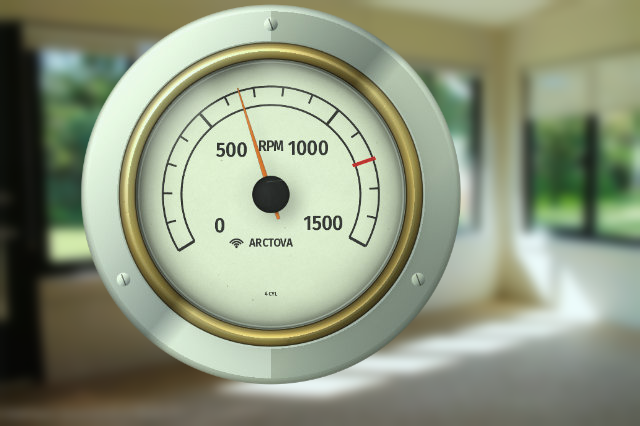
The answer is 650 rpm
